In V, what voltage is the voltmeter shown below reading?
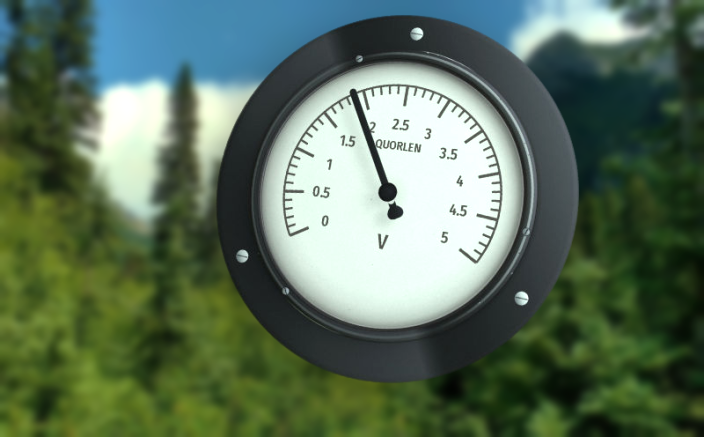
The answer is 1.9 V
